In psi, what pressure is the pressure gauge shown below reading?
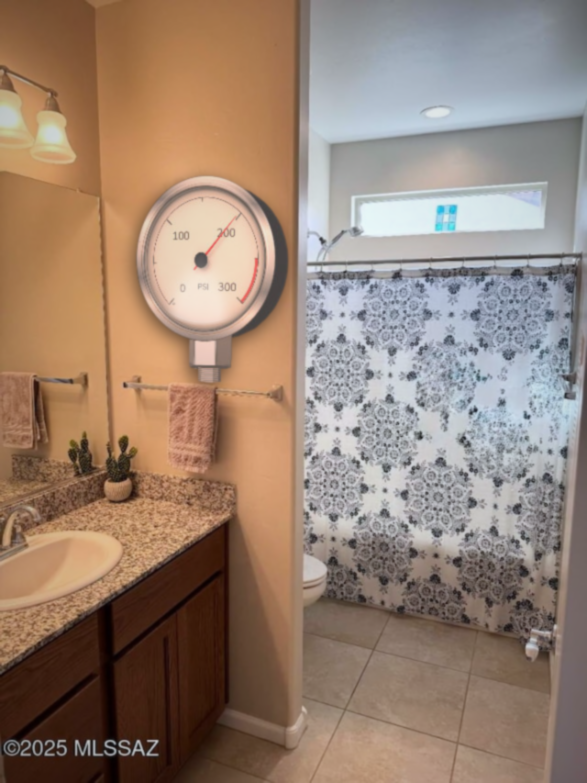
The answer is 200 psi
